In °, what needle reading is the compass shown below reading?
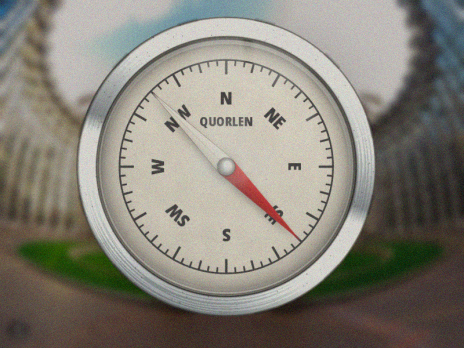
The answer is 135 °
